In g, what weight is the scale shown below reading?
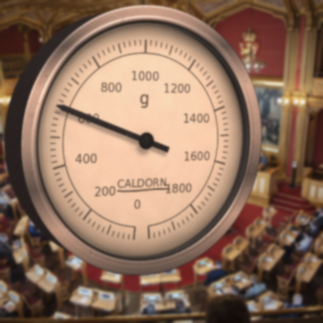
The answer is 600 g
